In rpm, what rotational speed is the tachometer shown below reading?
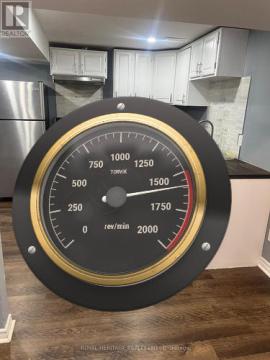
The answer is 1600 rpm
